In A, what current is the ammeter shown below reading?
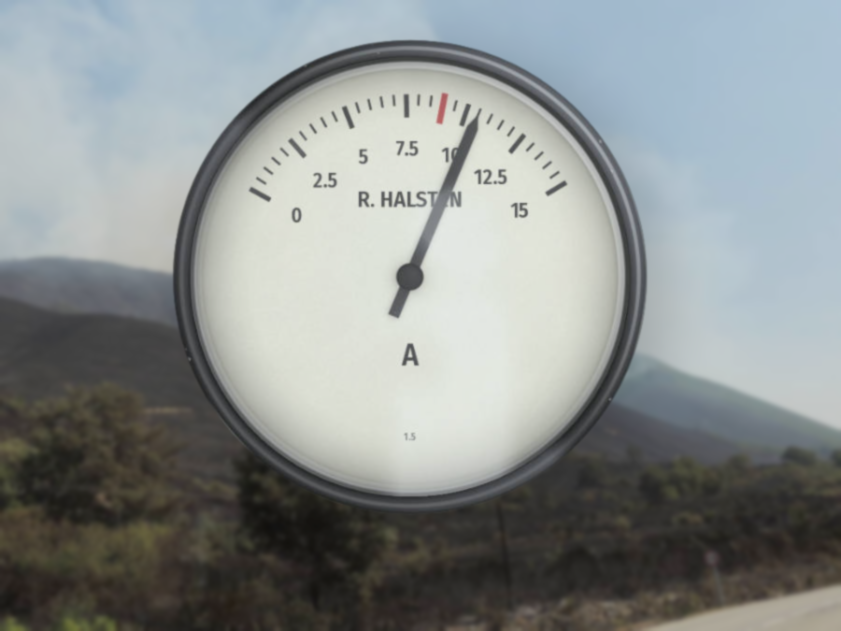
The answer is 10.5 A
